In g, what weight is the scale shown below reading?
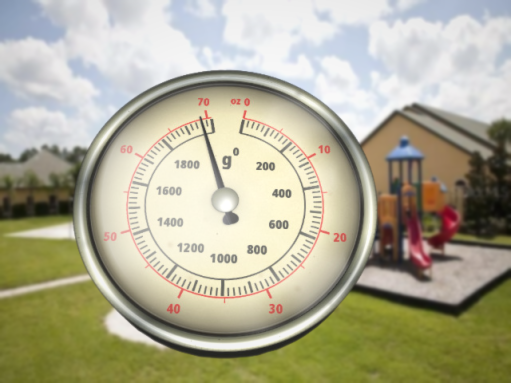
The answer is 1960 g
